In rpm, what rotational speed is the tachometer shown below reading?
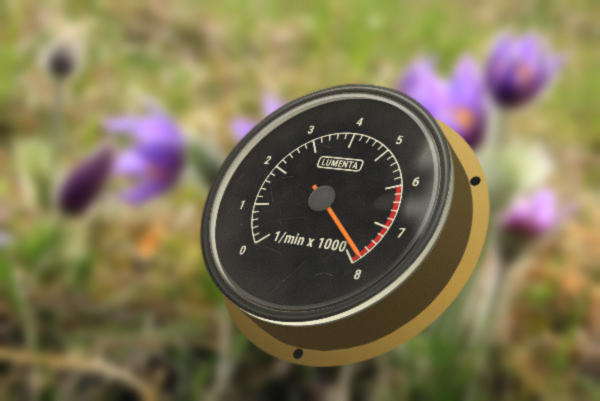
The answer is 7800 rpm
